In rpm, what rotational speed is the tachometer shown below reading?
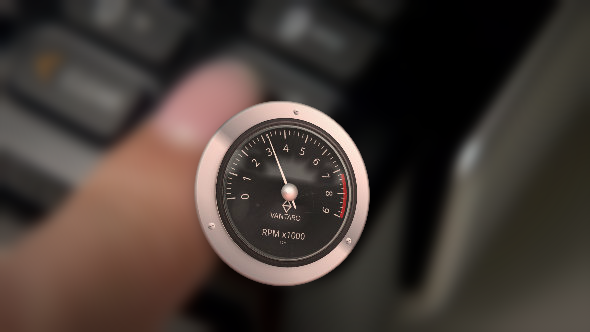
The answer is 3200 rpm
